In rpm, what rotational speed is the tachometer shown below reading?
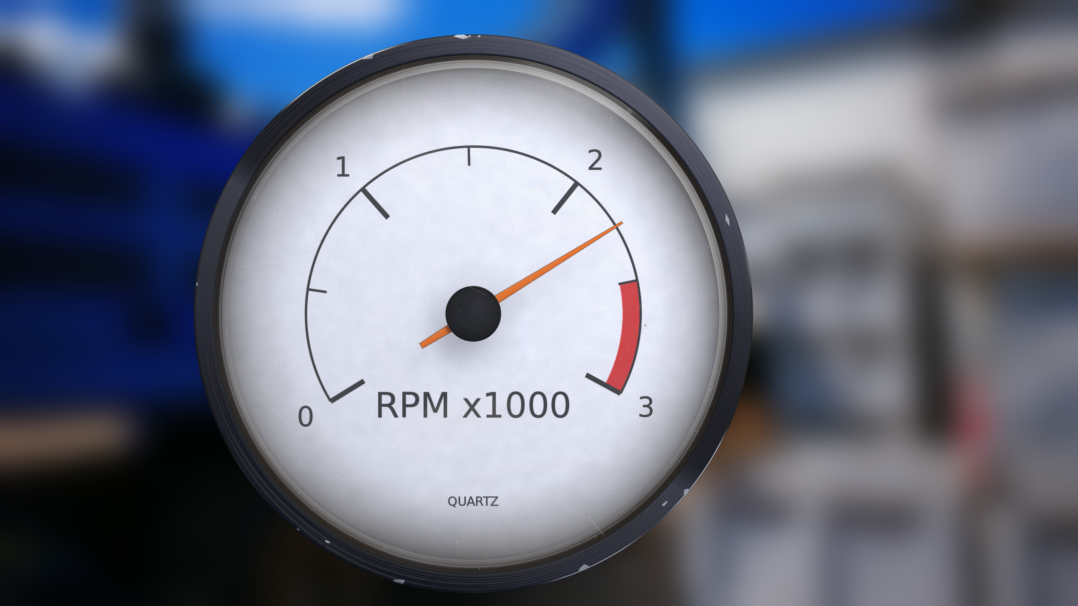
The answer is 2250 rpm
